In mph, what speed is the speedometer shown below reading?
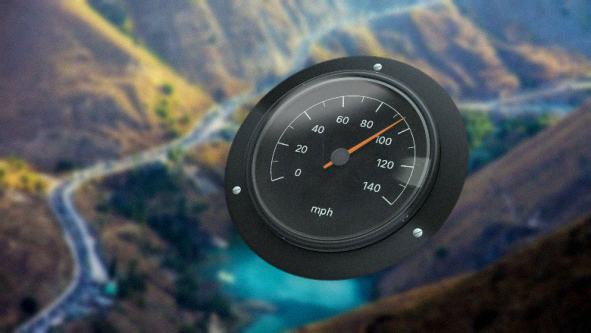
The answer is 95 mph
